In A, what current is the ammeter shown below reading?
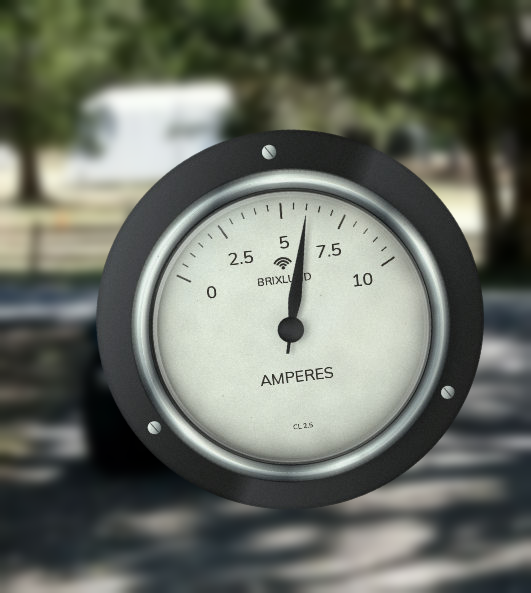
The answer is 6 A
